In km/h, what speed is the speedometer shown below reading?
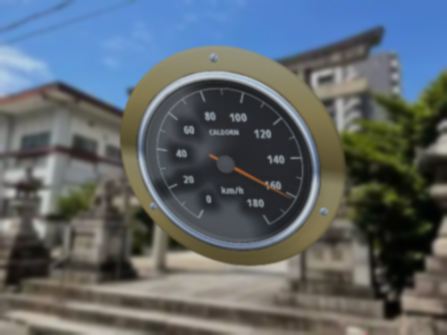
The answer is 160 km/h
